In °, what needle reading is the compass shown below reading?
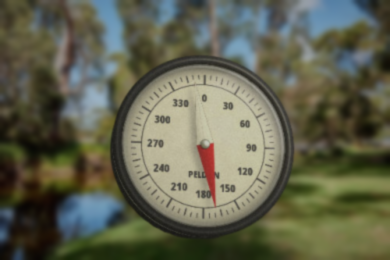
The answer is 170 °
